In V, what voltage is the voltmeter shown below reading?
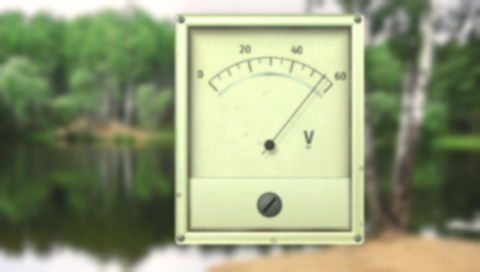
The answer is 55 V
